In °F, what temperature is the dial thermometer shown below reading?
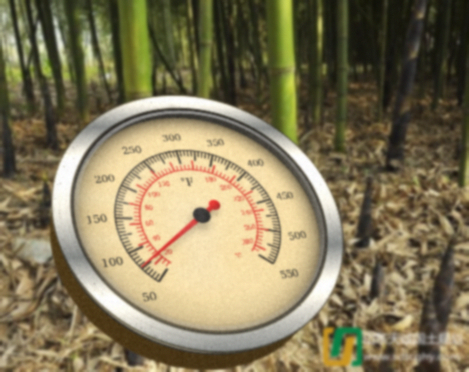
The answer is 75 °F
